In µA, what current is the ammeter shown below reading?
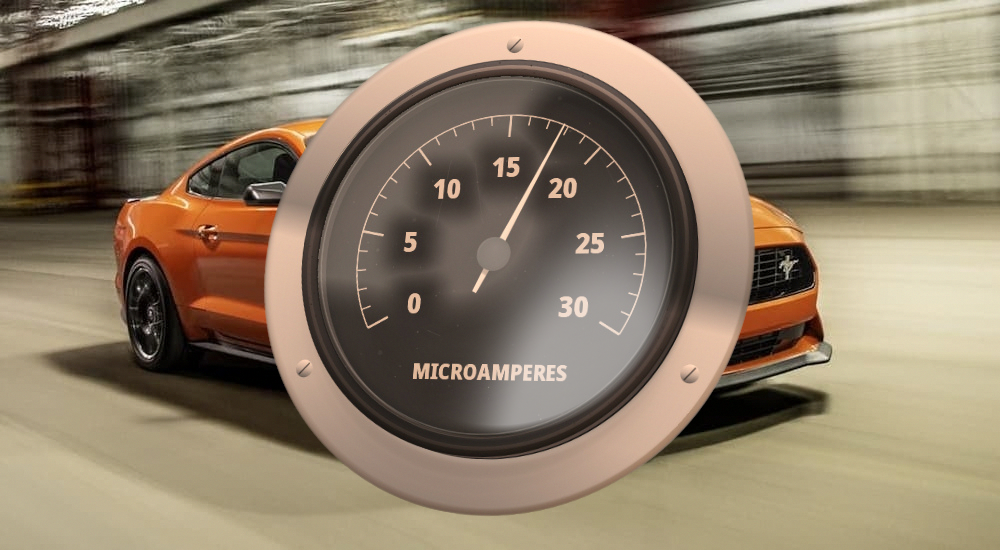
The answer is 18 µA
